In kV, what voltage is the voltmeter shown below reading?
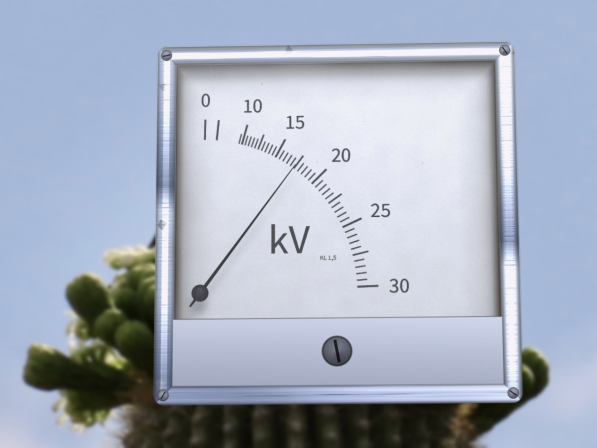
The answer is 17.5 kV
